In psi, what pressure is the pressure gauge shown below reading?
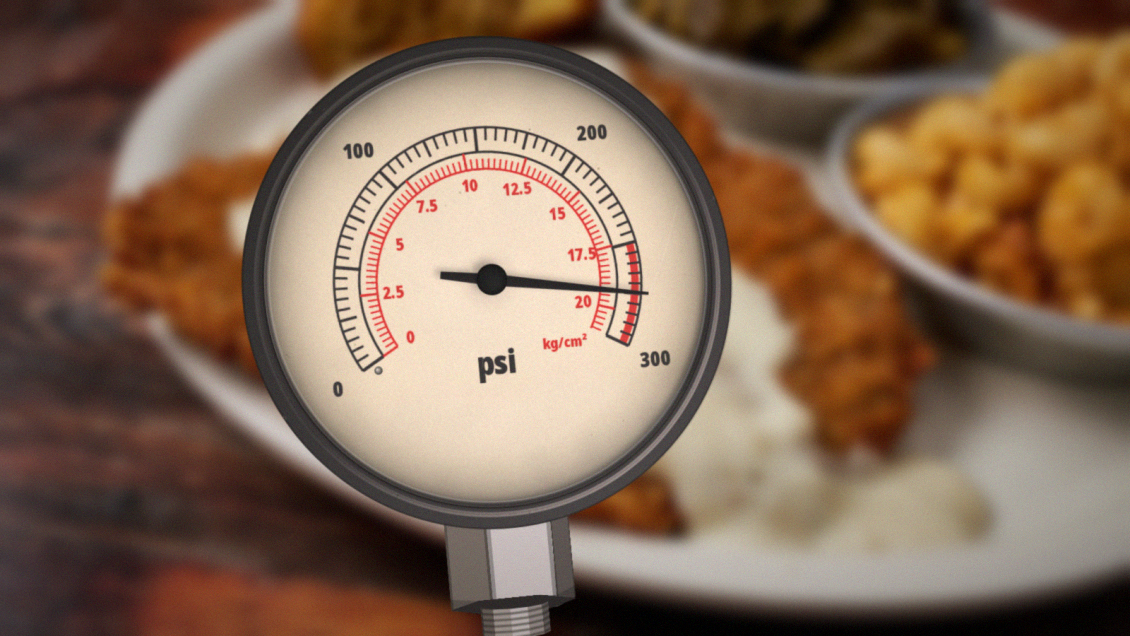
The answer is 275 psi
